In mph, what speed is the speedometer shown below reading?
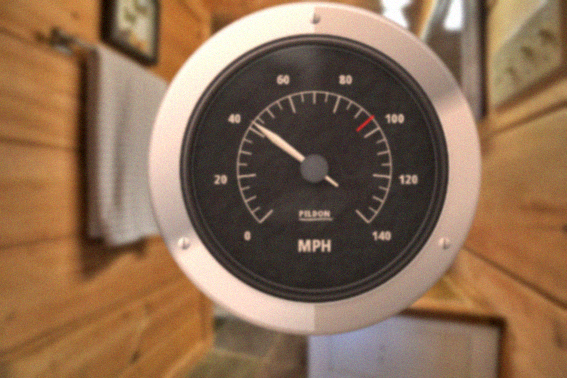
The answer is 42.5 mph
